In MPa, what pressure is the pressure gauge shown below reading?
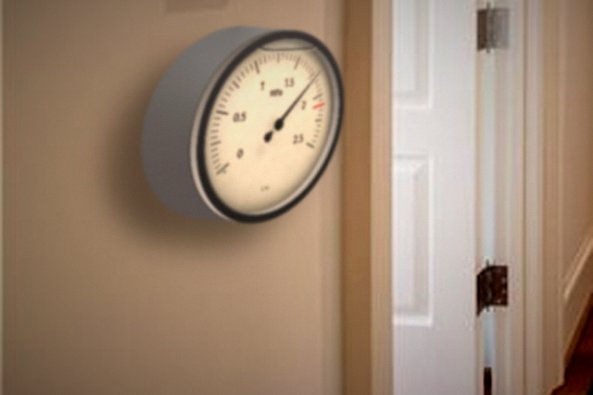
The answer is 1.75 MPa
